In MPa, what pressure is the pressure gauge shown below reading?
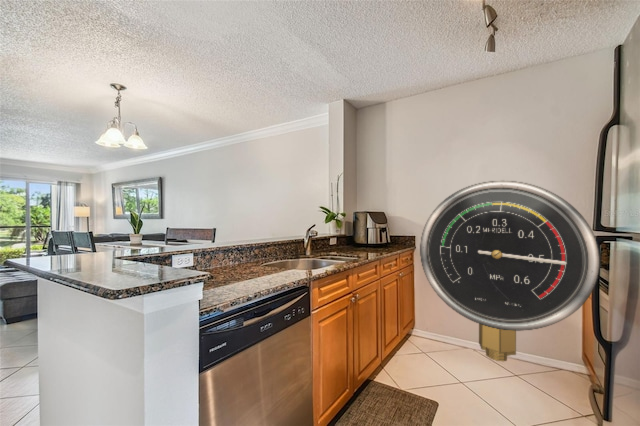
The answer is 0.5 MPa
